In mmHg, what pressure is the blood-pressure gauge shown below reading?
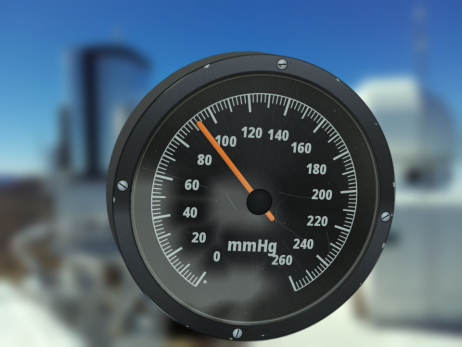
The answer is 92 mmHg
